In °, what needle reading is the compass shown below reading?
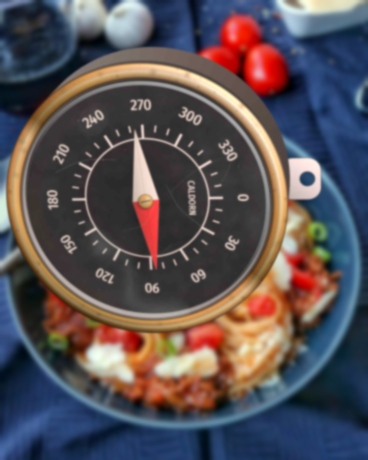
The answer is 85 °
